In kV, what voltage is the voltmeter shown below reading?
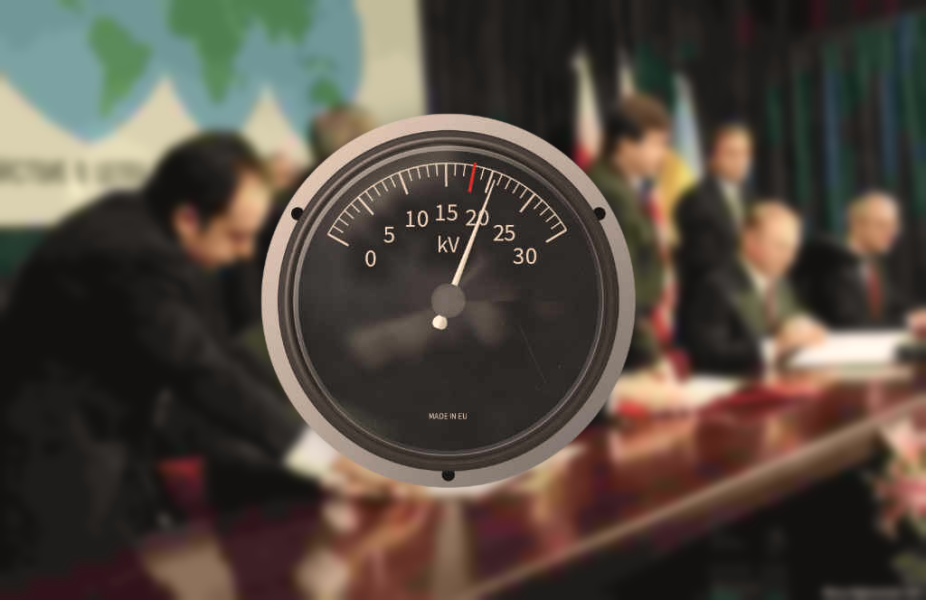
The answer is 20.5 kV
